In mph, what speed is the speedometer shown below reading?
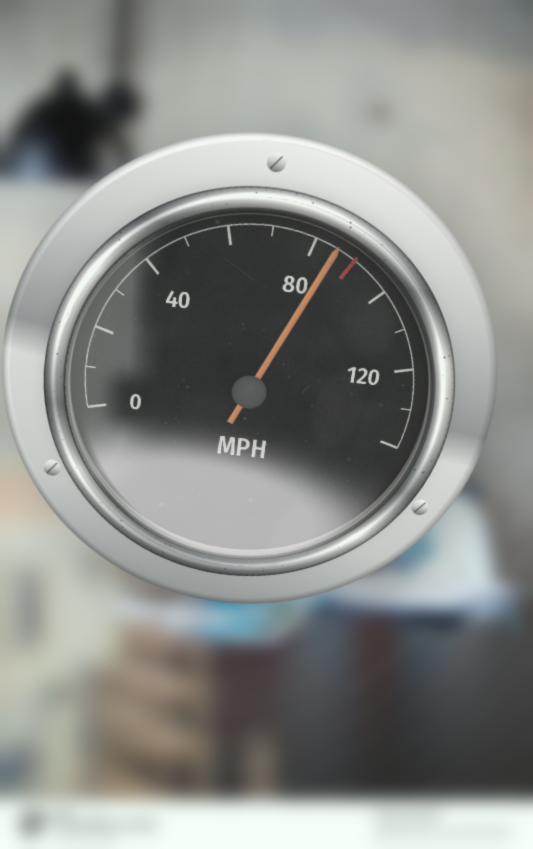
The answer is 85 mph
